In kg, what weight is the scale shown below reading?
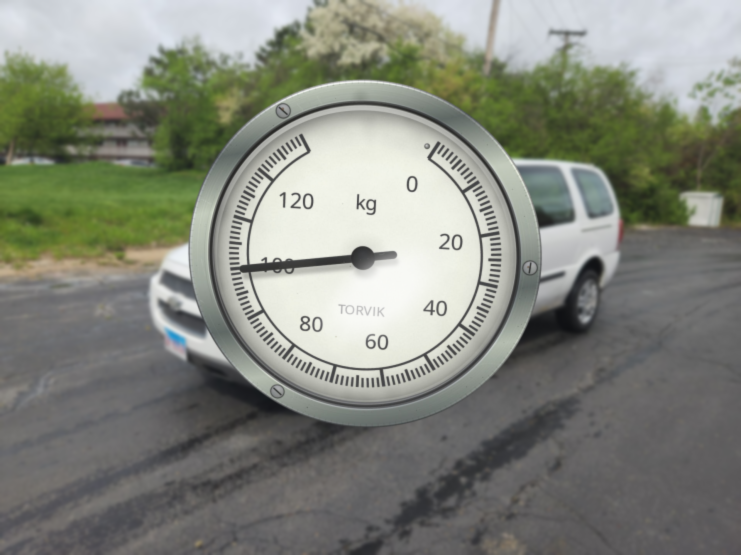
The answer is 100 kg
